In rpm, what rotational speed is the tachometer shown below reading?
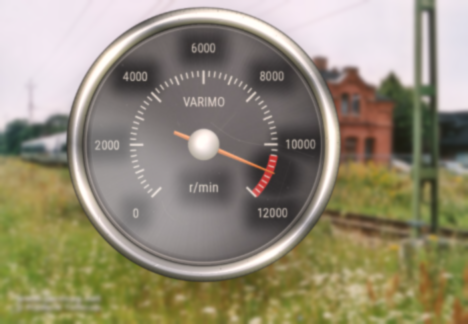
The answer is 11000 rpm
